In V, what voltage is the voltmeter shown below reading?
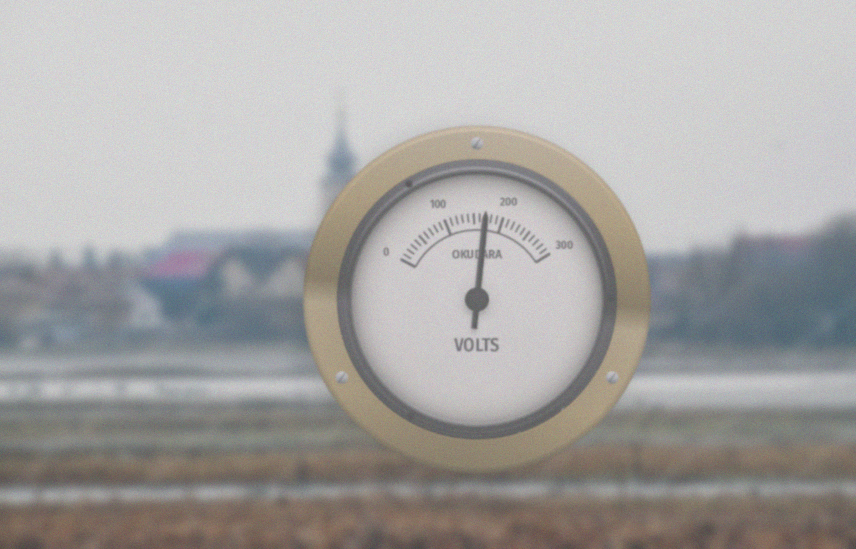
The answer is 170 V
